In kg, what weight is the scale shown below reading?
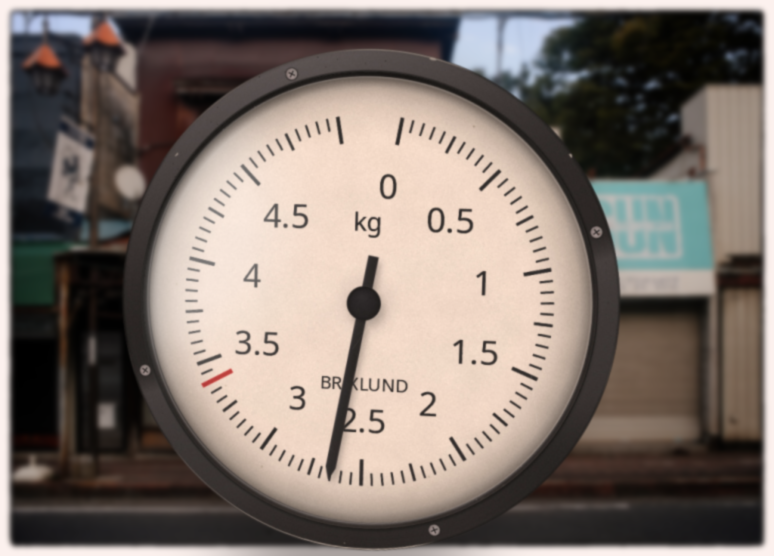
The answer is 2.65 kg
